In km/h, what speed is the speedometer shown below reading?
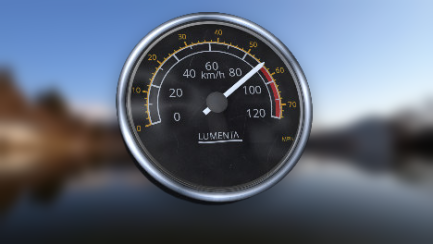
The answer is 90 km/h
